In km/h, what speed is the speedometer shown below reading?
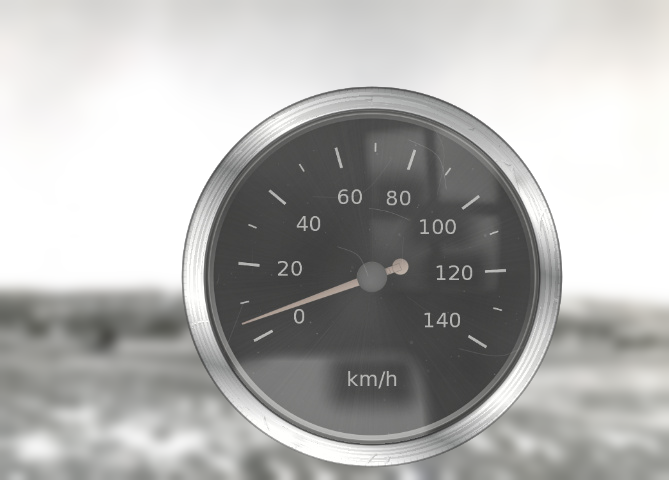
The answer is 5 km/h
